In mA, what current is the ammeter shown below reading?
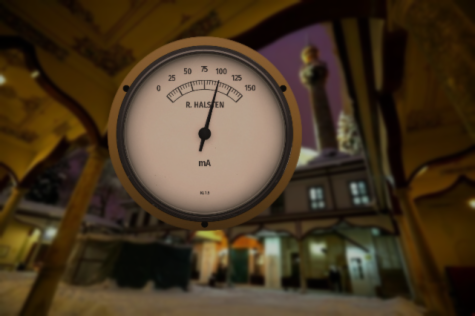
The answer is 100 mA
